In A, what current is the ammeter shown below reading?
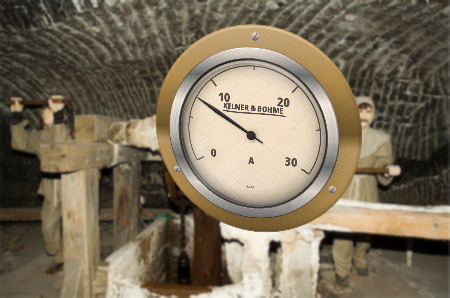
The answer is 7.5 A
